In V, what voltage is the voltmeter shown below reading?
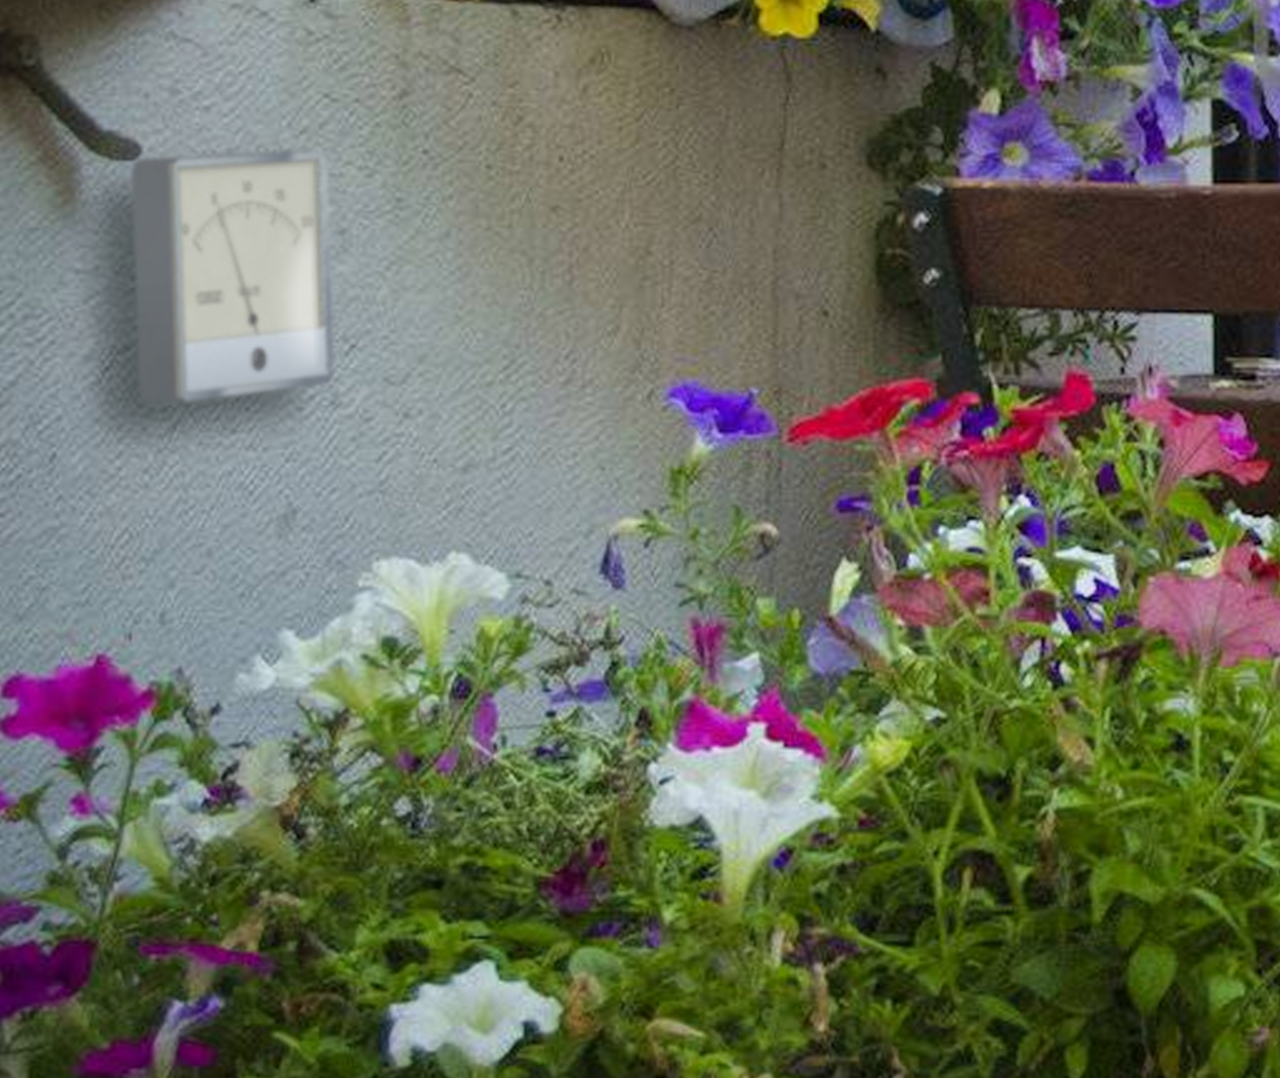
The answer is 5 V
